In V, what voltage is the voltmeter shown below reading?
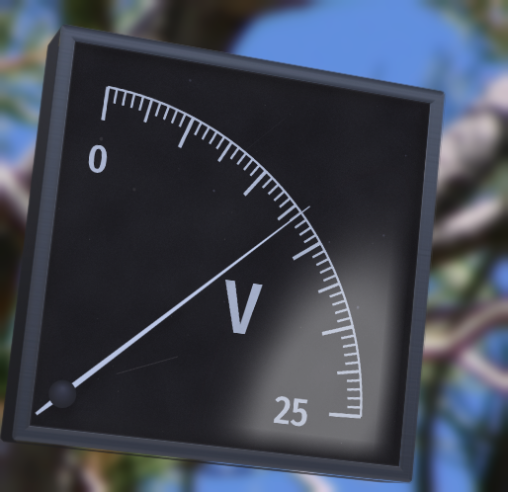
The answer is 13 V
